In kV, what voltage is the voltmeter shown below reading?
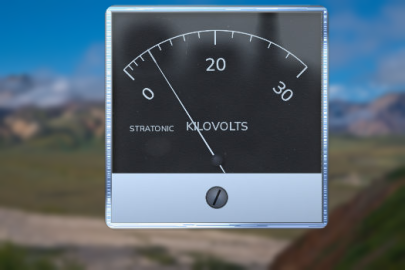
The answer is 10 kV
